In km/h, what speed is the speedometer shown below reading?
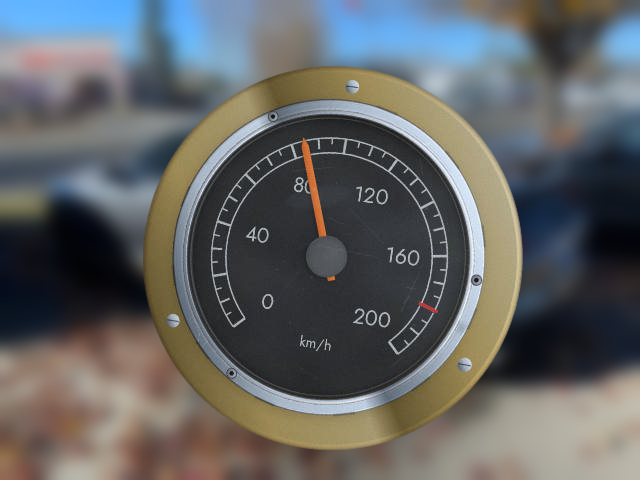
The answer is 85 km/h
